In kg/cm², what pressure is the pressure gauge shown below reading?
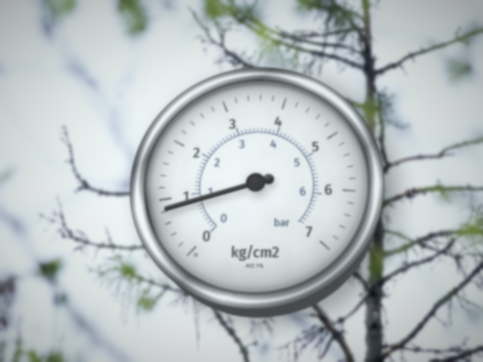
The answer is 0.8 kg/cm²
